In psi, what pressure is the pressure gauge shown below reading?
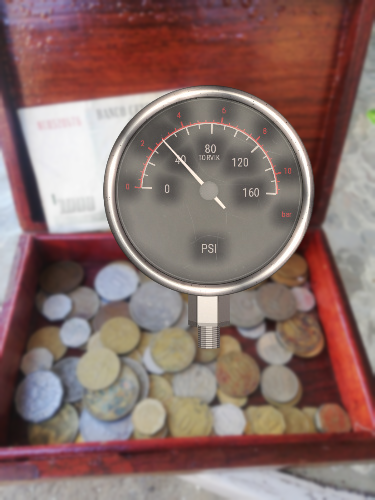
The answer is 40 psi
